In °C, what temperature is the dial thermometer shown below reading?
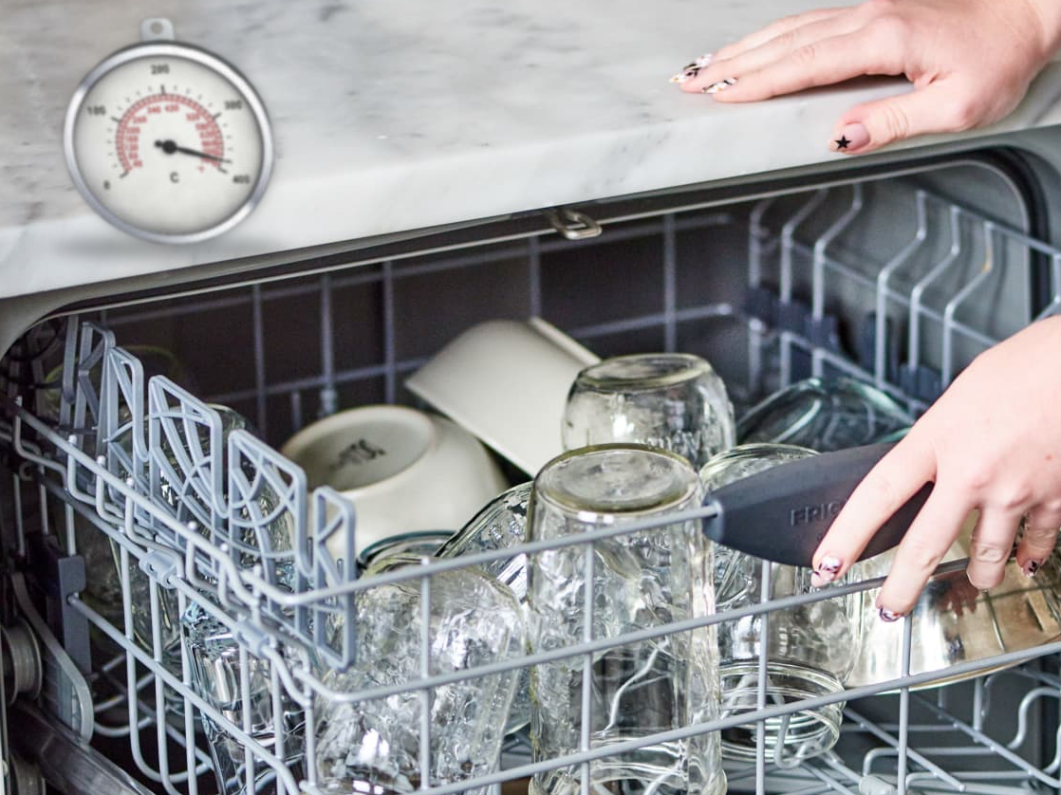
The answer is 380 °C
